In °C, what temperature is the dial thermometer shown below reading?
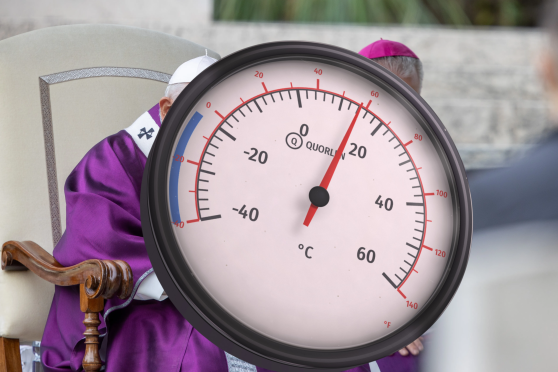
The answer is 14 °C
